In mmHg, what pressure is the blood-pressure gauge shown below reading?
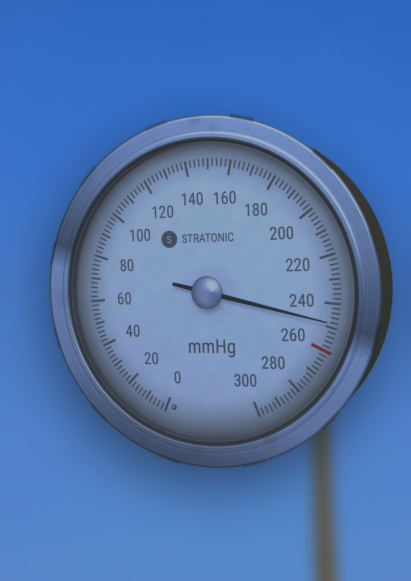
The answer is 248 mmHg
